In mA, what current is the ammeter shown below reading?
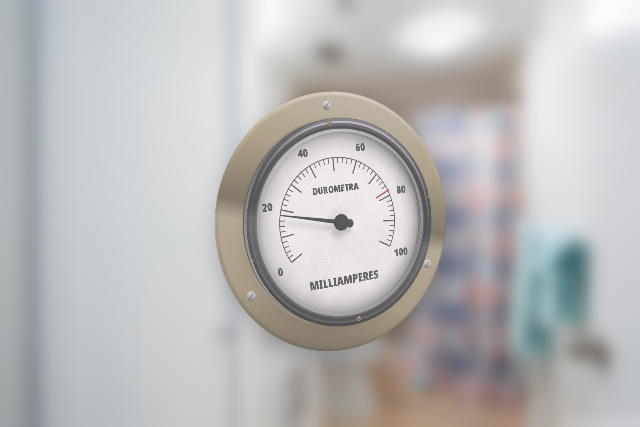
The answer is 18 mA
